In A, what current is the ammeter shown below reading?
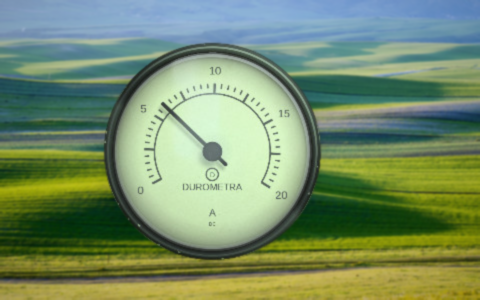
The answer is 6 A
